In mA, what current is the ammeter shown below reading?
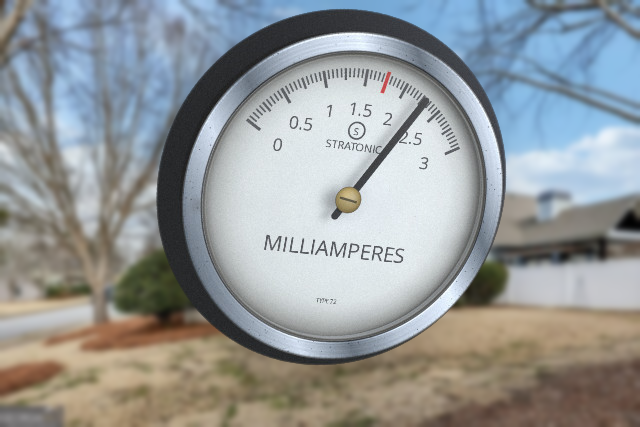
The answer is 2.25 mA
